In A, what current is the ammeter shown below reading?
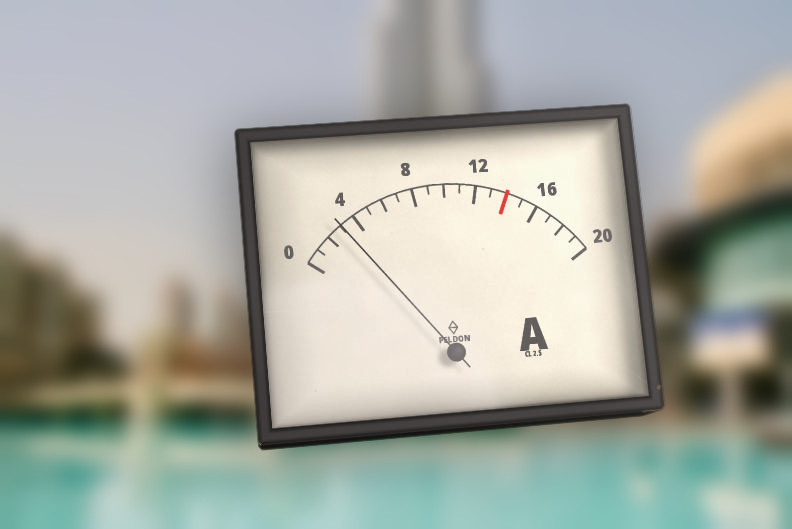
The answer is 3 A
